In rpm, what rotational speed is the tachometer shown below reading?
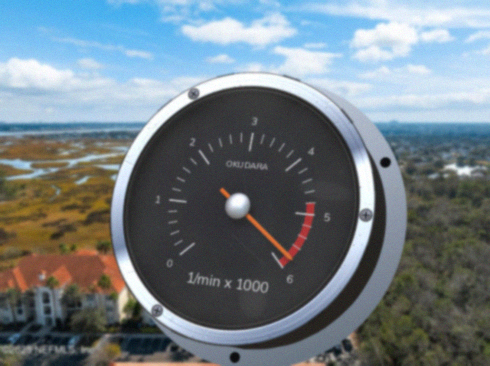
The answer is 5800 rpm
